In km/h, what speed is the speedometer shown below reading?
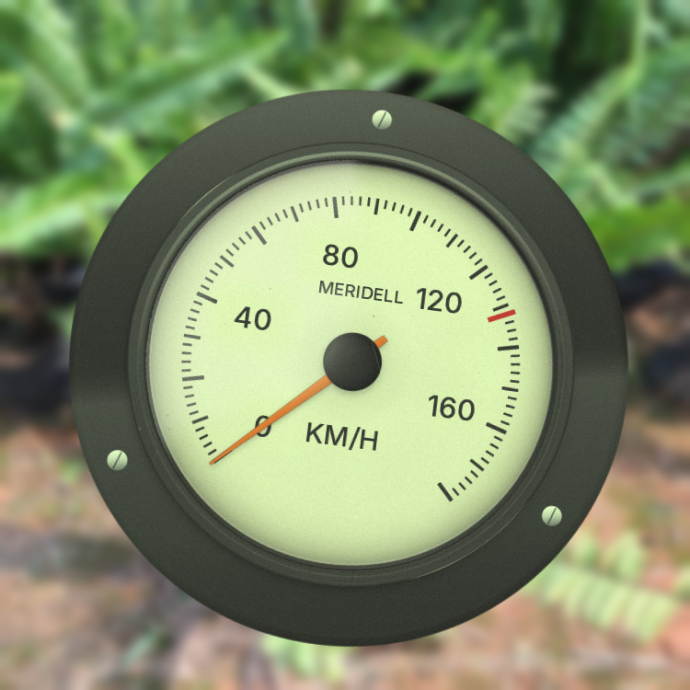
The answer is 0 km/h
